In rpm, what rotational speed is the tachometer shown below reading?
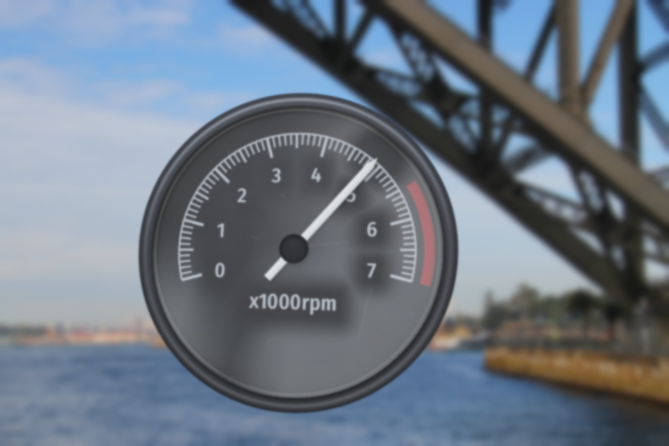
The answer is 4900 rpm
